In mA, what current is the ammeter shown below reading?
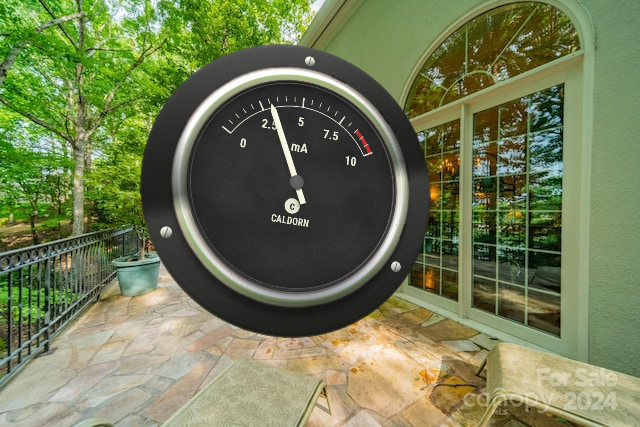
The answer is 3 mA
